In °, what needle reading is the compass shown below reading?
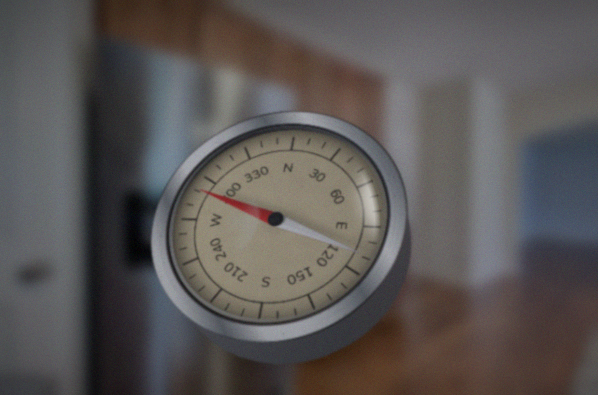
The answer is 290 °
